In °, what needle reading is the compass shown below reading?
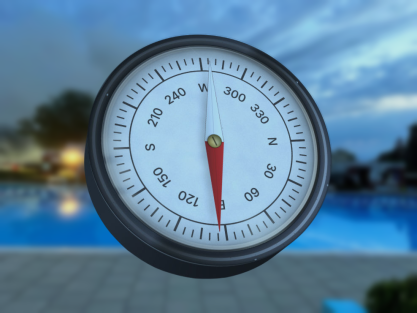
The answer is 95 °
